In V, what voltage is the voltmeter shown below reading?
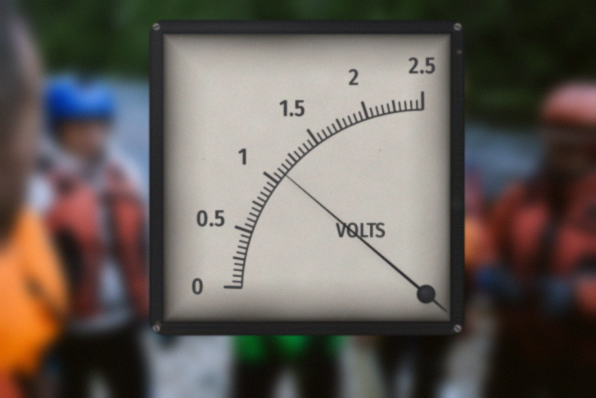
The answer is 1.1 V
